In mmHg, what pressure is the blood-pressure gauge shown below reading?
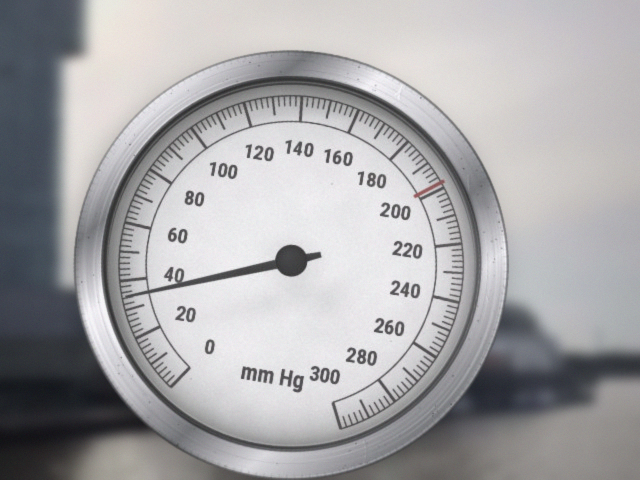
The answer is 34 mmHg
